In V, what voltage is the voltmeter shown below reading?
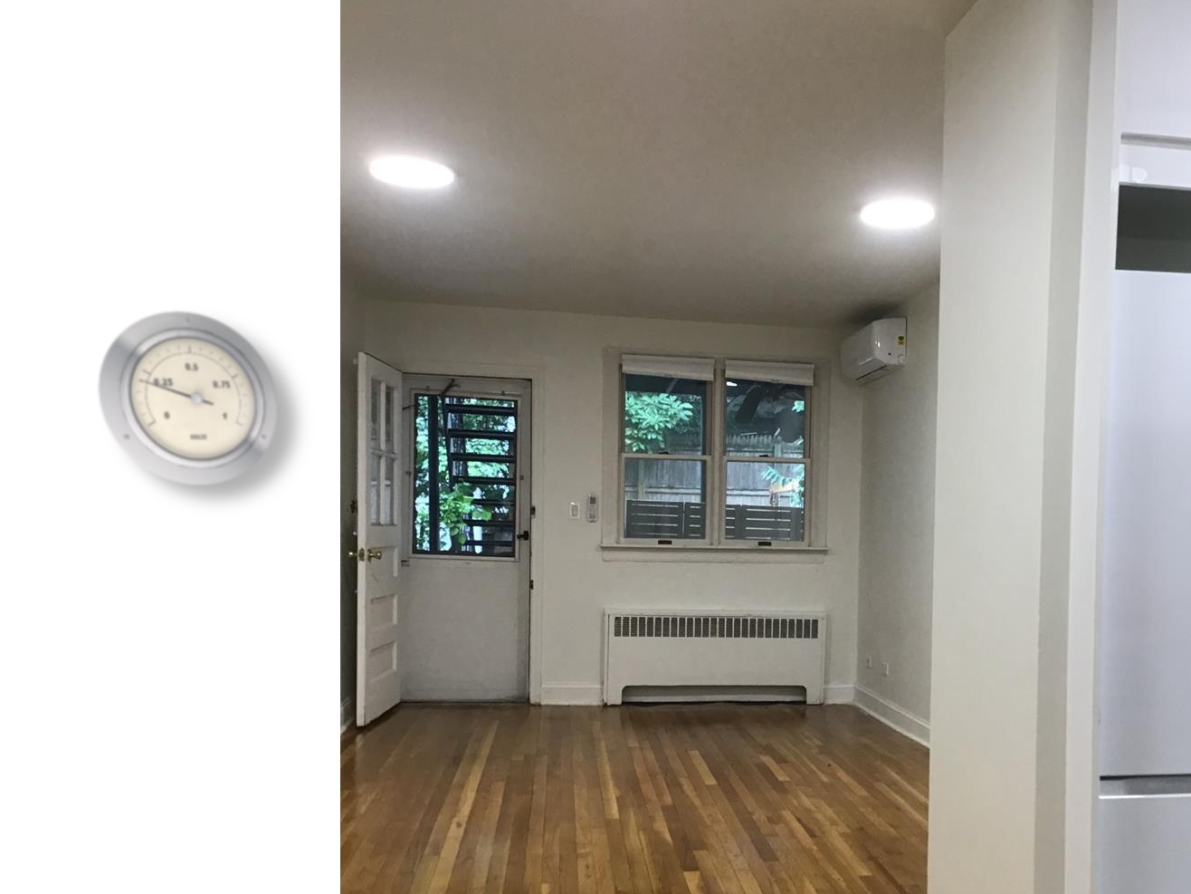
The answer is 0.2 V
